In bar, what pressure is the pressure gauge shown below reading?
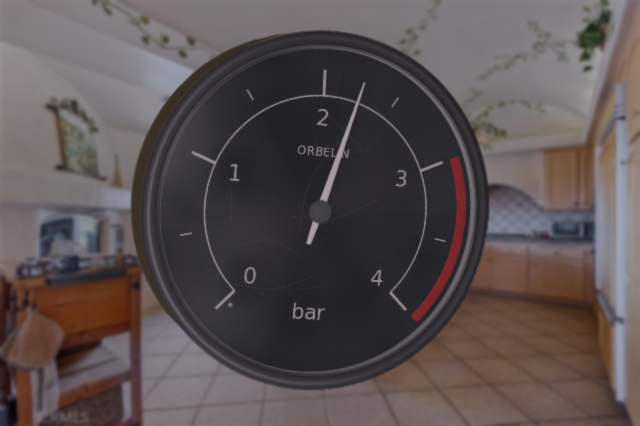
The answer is 2.25 bar
